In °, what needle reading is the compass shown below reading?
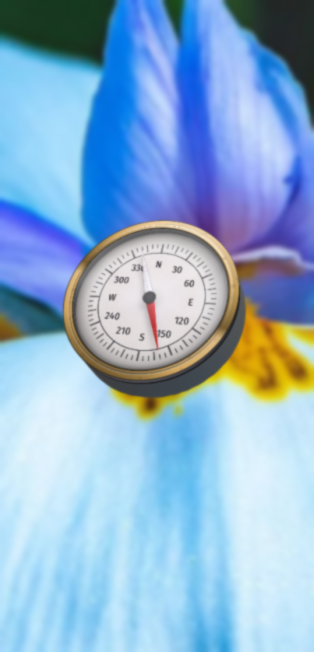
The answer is 160 °
